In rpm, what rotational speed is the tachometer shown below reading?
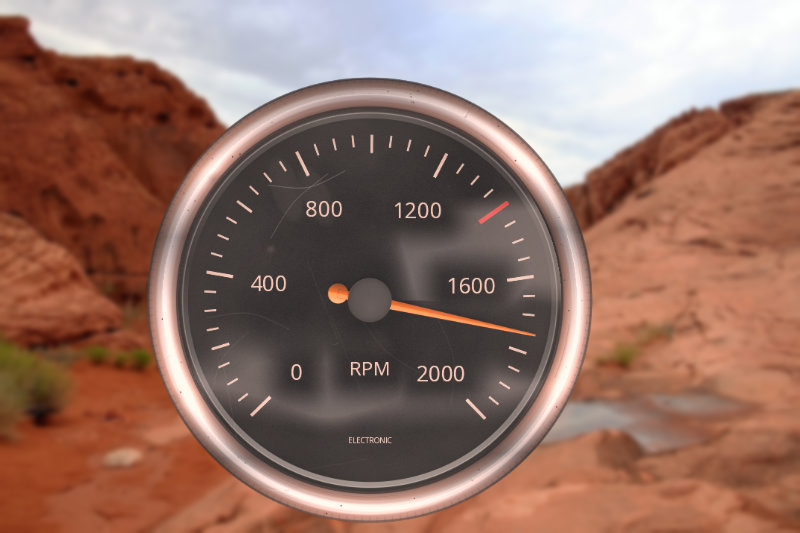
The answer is 1750 rpm
